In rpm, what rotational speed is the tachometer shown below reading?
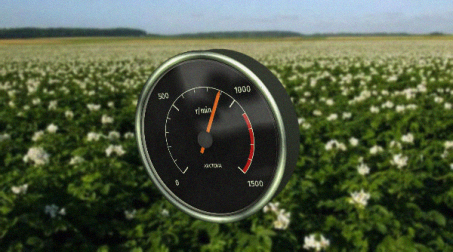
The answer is 900 rpm
